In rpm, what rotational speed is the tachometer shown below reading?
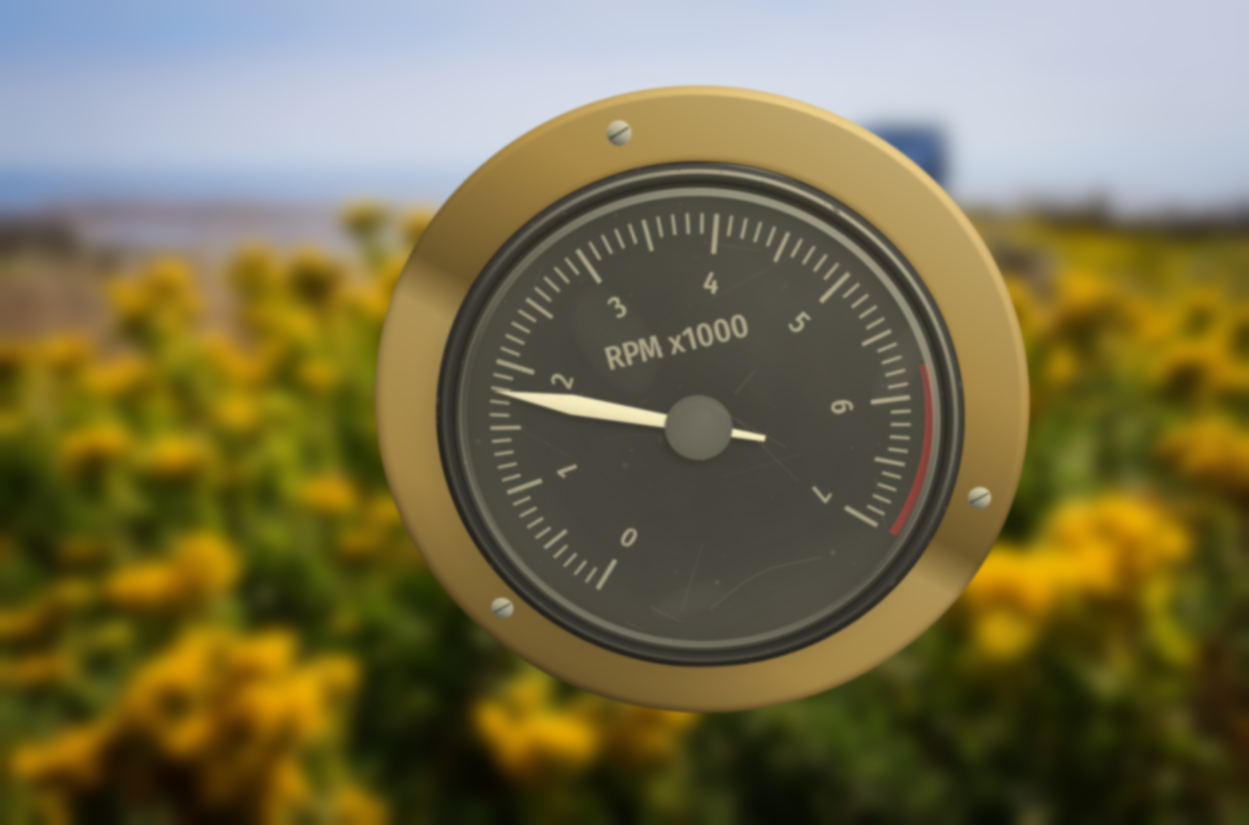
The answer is 1800 rpm
